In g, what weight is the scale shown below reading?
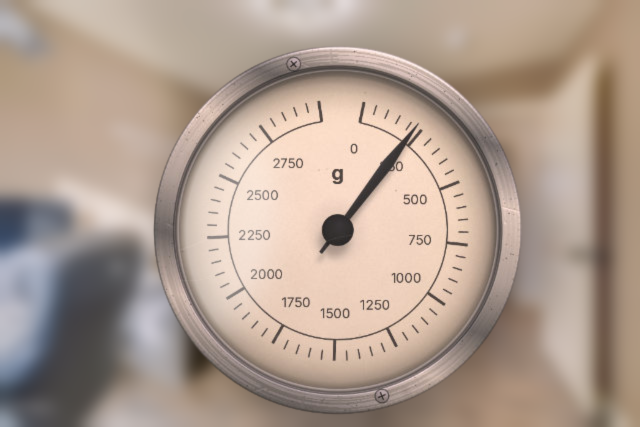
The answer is 225 g
